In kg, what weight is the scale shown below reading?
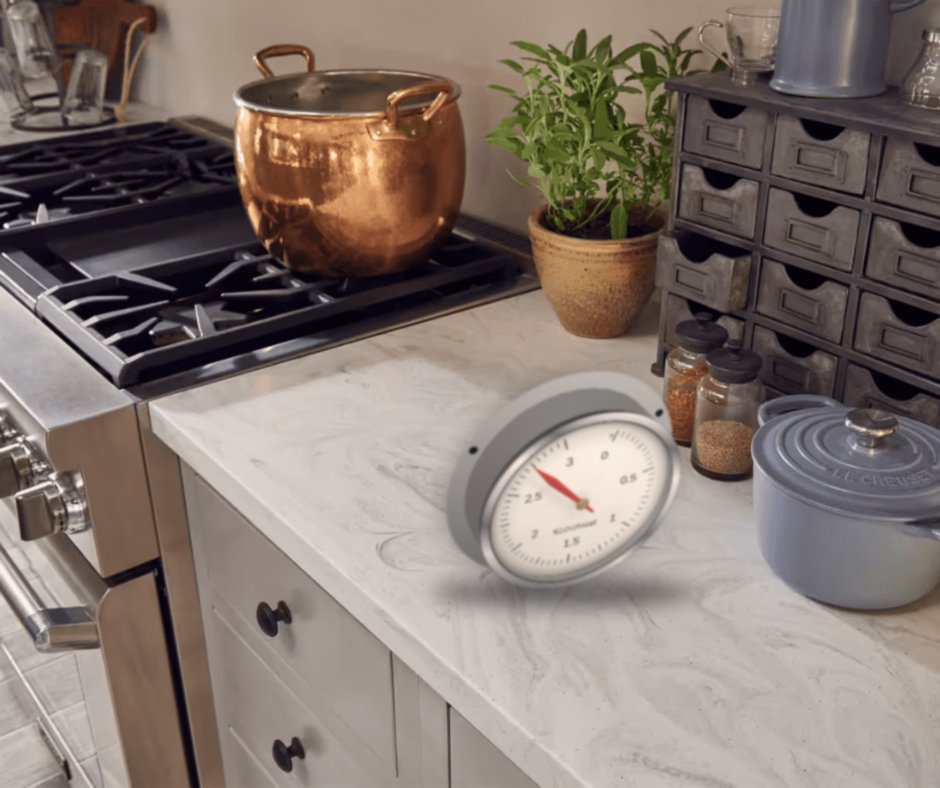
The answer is 2.75 kg
